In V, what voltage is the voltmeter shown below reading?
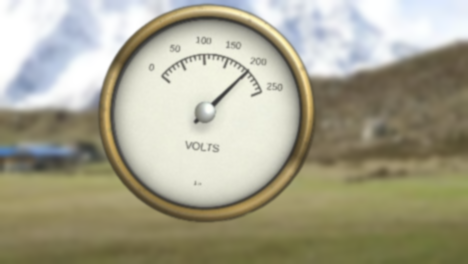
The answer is 200 V
